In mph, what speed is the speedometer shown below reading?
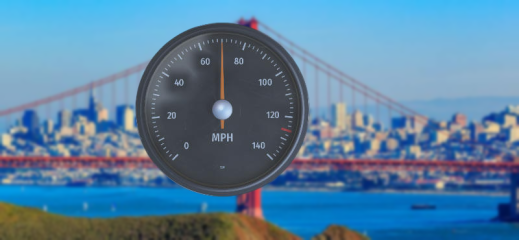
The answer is 70 mph
